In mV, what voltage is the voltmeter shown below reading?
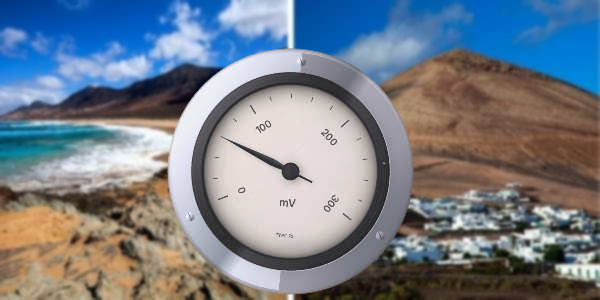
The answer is 60 mV
